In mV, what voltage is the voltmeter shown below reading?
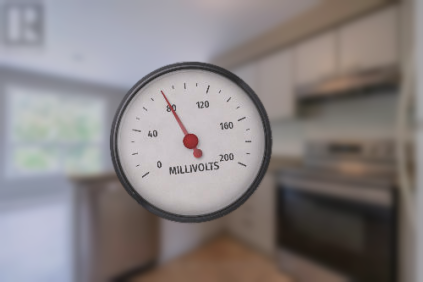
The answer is 80 mV
